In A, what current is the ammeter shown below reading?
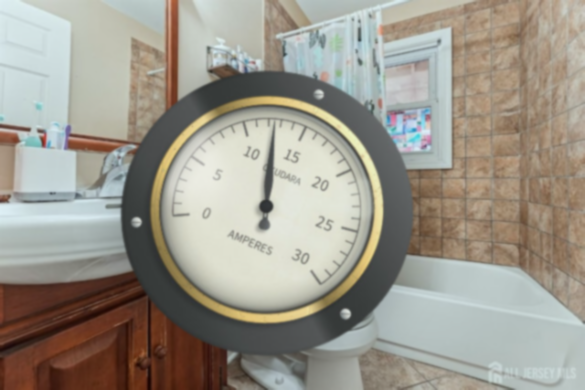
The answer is 12.5 A
